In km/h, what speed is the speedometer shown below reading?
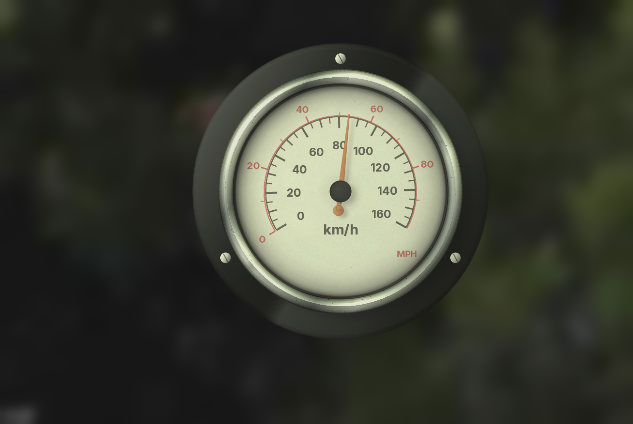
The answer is 85 km/h
